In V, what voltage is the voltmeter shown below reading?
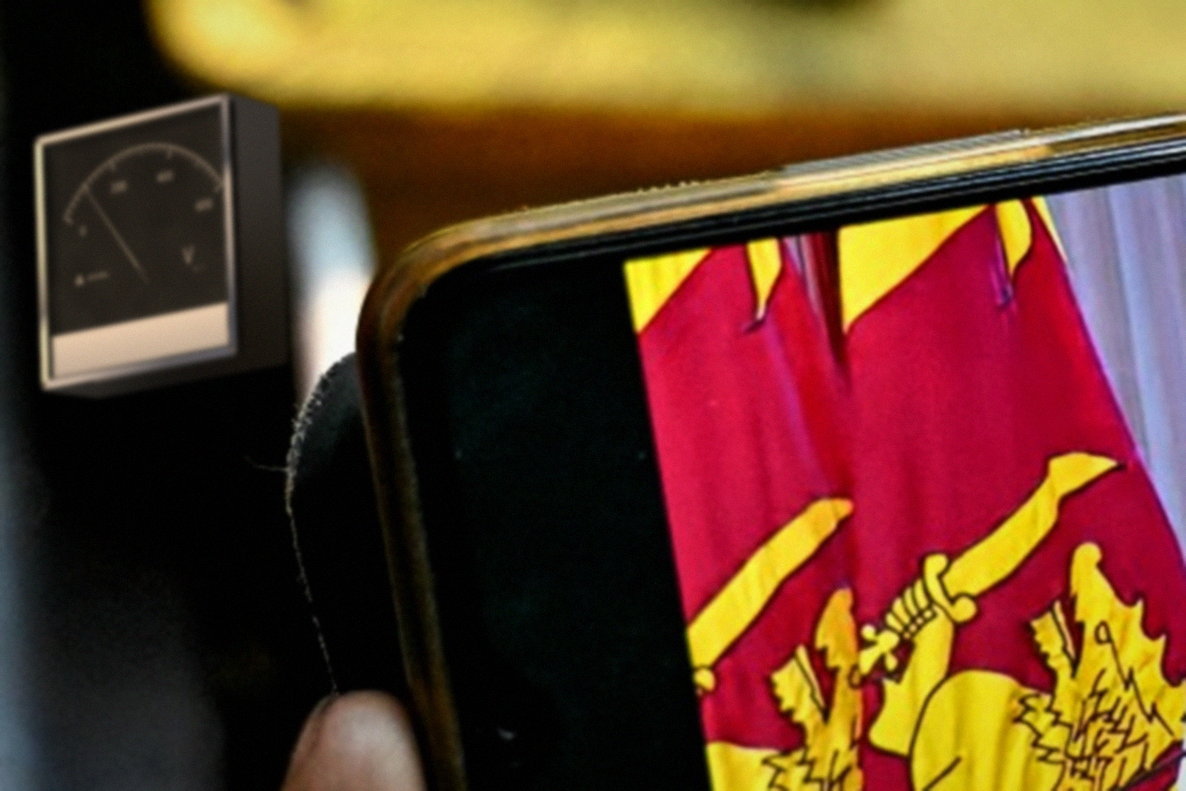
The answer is 100 V
